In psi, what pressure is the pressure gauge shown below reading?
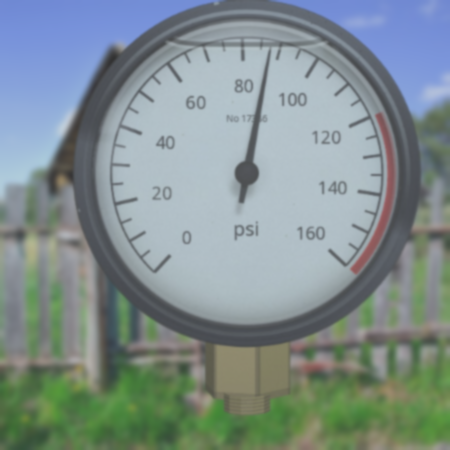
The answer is 87.5 psi
